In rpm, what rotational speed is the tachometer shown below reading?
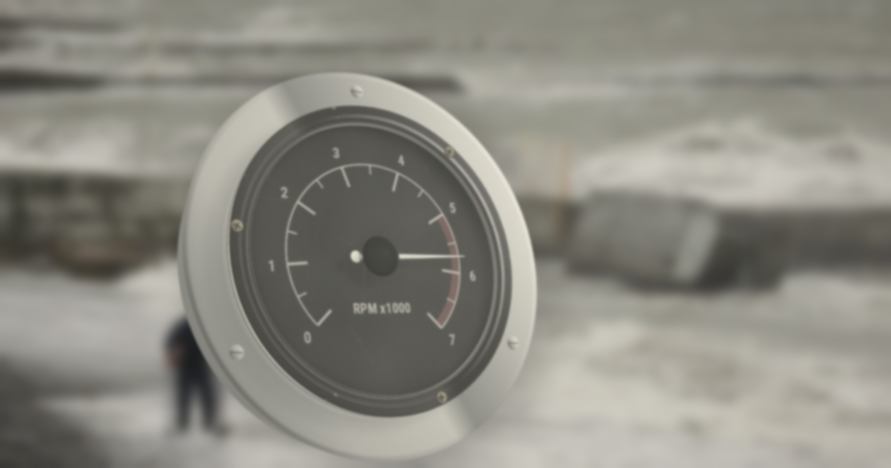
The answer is 5750 rpm
